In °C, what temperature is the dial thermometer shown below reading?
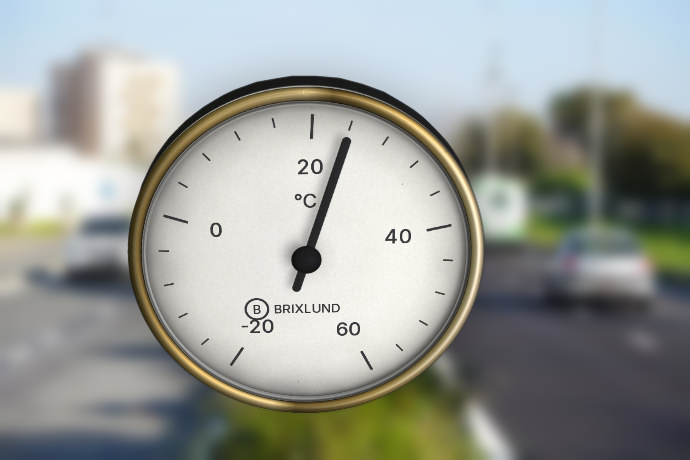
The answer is 24 °C
